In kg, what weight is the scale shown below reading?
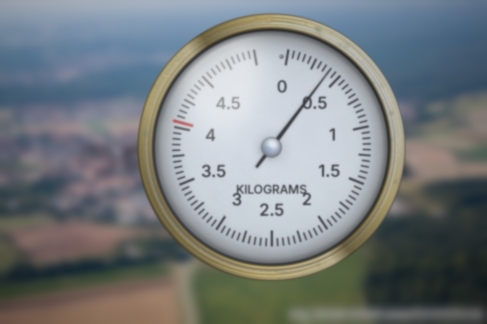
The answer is 0.4 kg
